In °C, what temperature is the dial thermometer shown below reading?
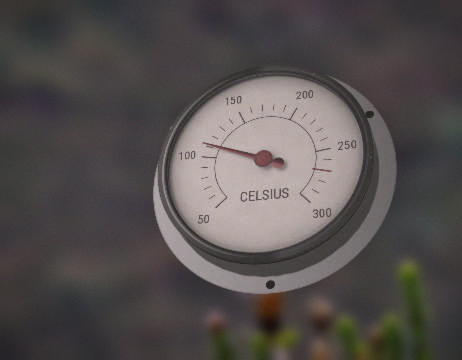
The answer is 110 °C
